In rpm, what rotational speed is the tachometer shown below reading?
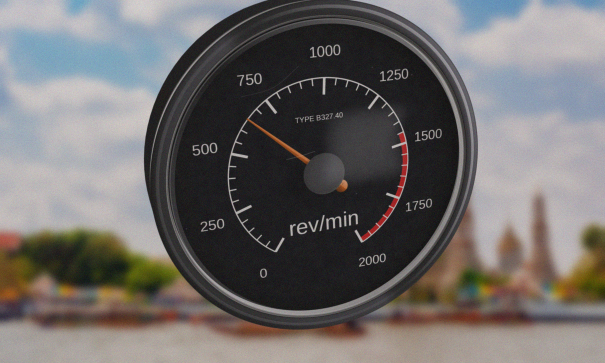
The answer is 650 rpm
